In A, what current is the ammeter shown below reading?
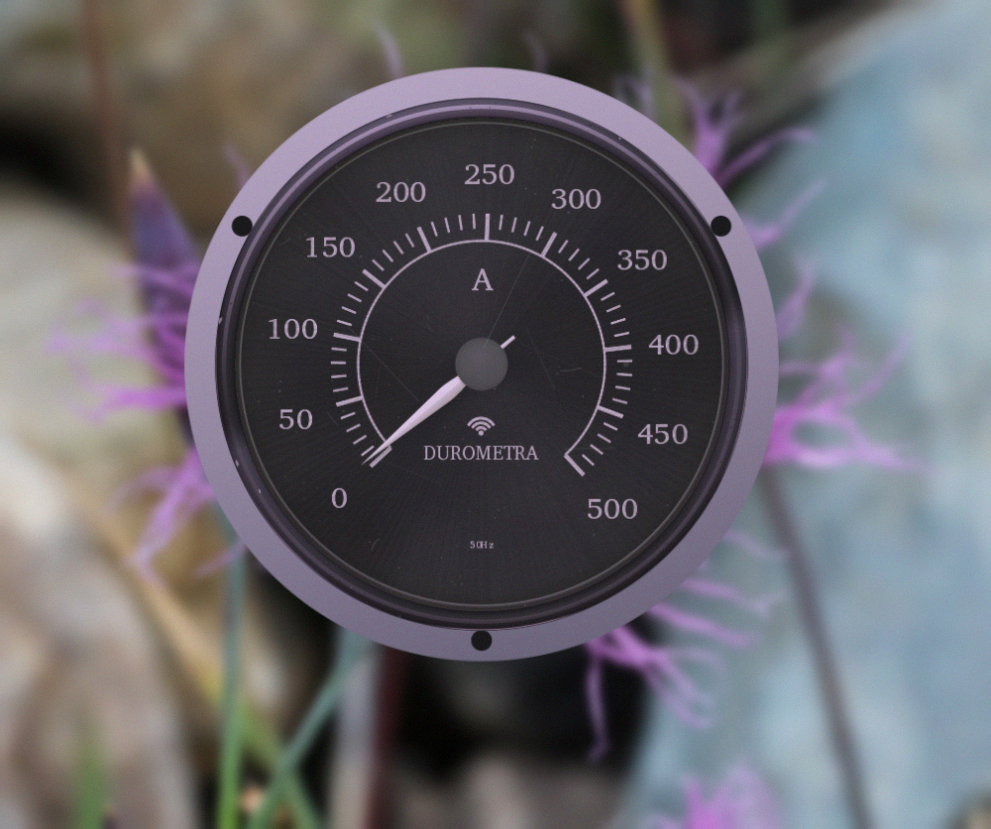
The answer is 5 A
